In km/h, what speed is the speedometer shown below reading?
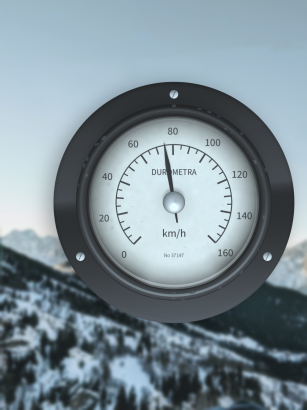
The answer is 75 km/h
